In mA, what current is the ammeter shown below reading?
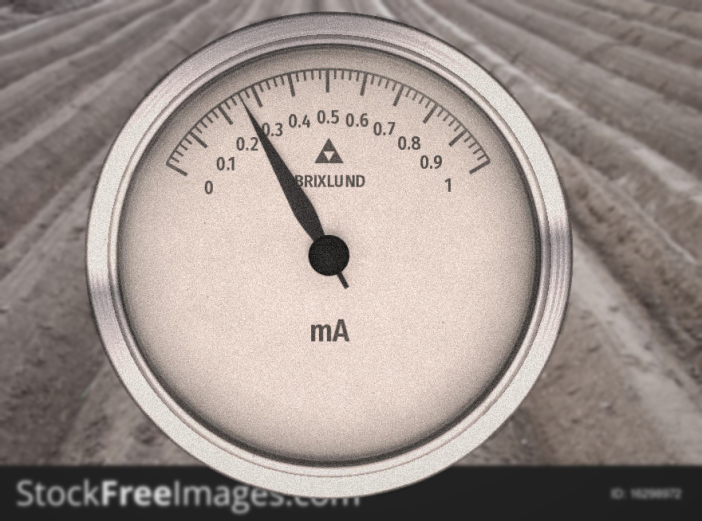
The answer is 0.26 mA
